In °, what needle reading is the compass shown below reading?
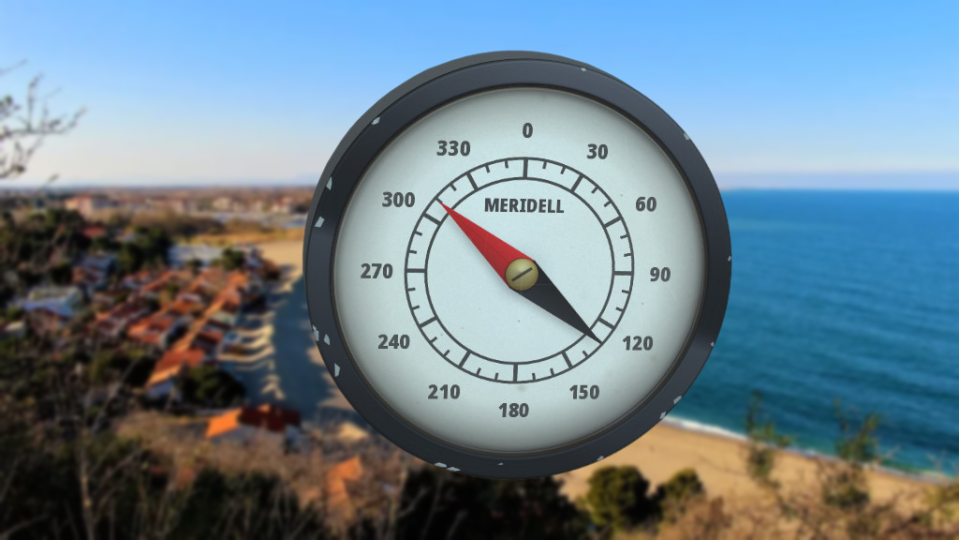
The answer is 310 °
